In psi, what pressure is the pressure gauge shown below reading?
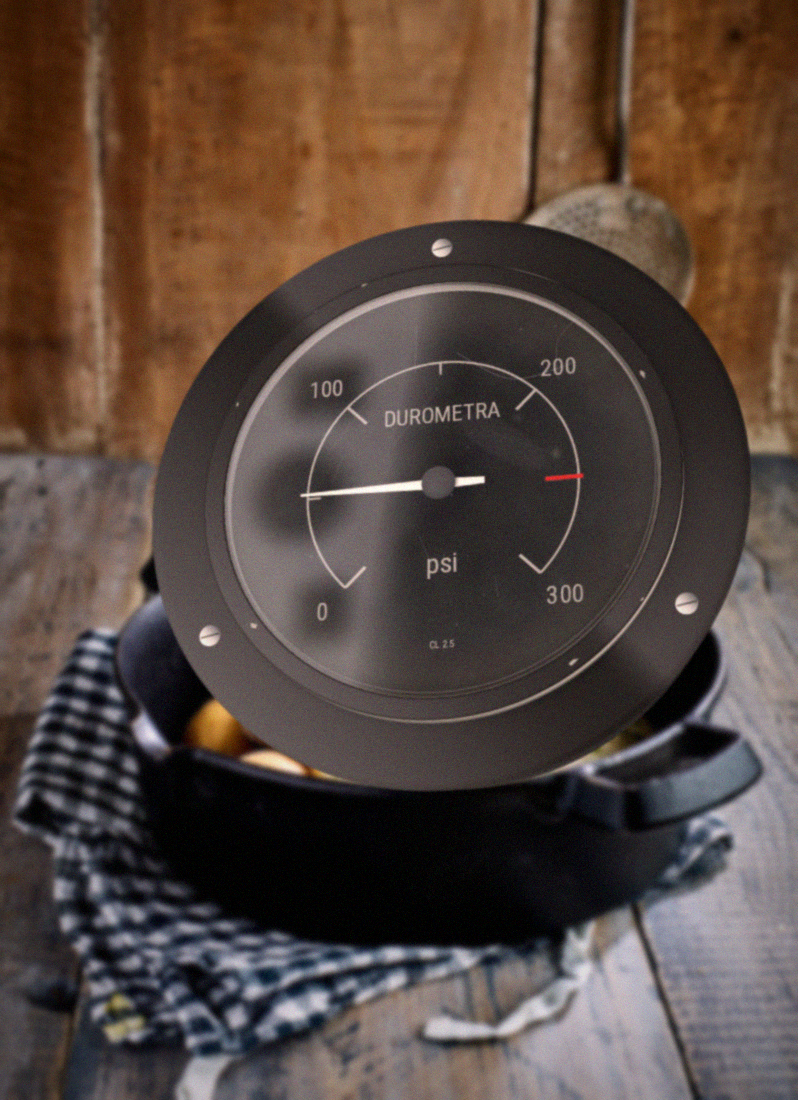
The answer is 50 psi
